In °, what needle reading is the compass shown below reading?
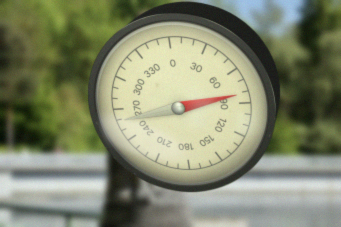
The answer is 80 °
